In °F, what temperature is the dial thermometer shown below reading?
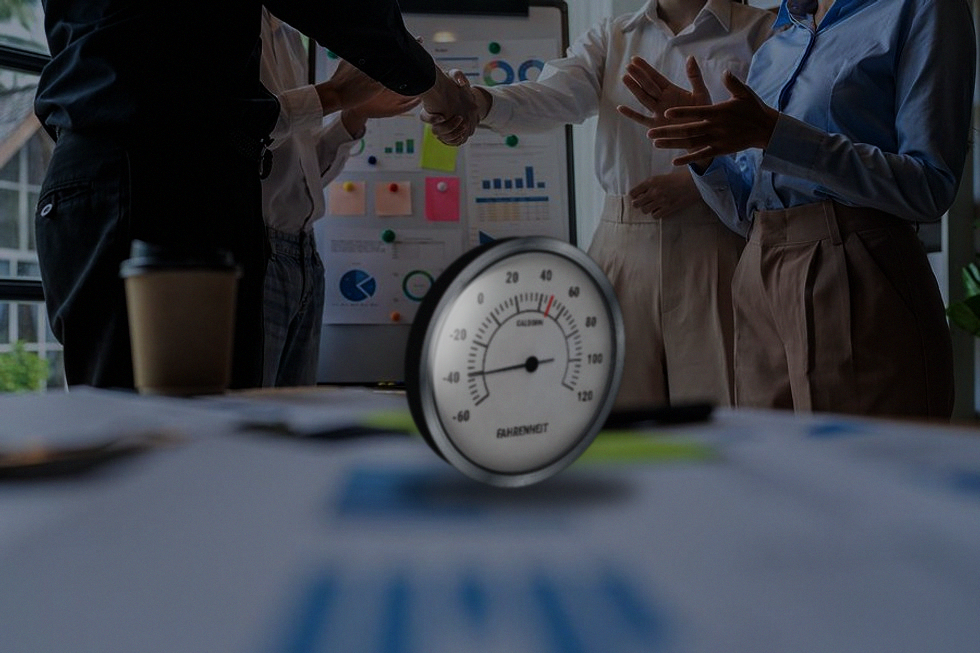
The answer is -40 °F
